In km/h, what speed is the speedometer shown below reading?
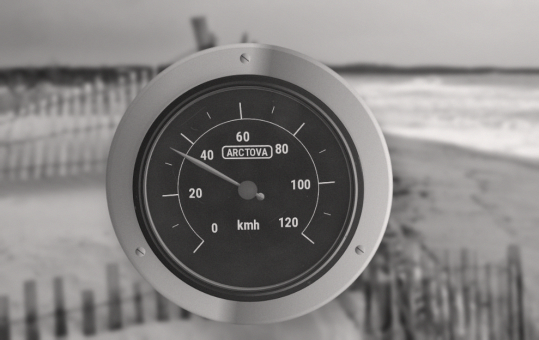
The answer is 35 km/h
